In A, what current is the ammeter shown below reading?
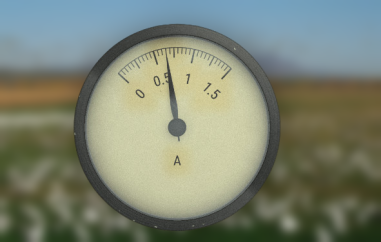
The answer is 0.65 A
